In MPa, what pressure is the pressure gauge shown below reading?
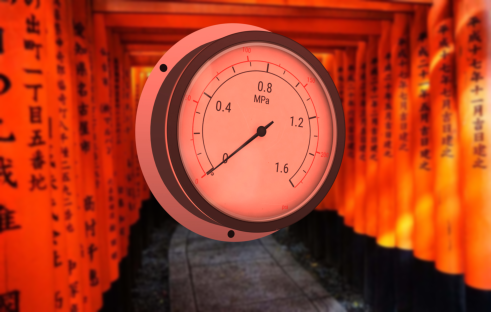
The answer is 0 MPa
